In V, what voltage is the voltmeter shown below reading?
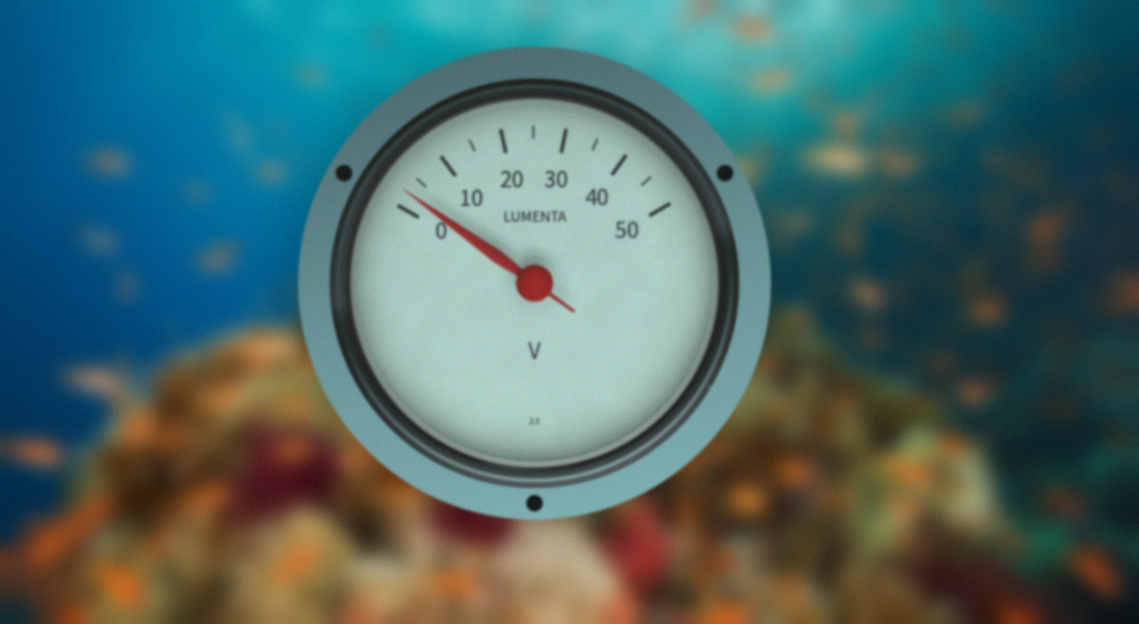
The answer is 2.5 V
